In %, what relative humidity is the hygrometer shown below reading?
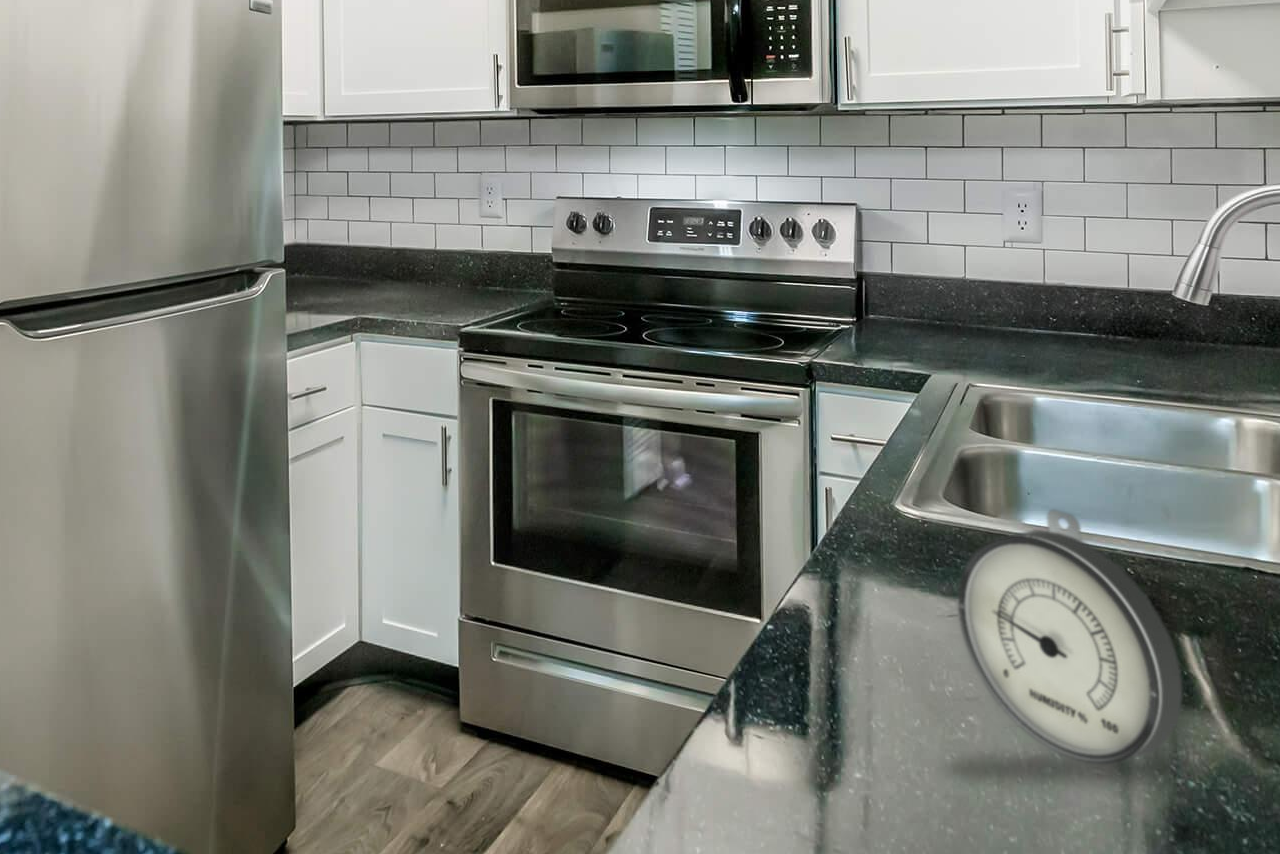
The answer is 20 %
